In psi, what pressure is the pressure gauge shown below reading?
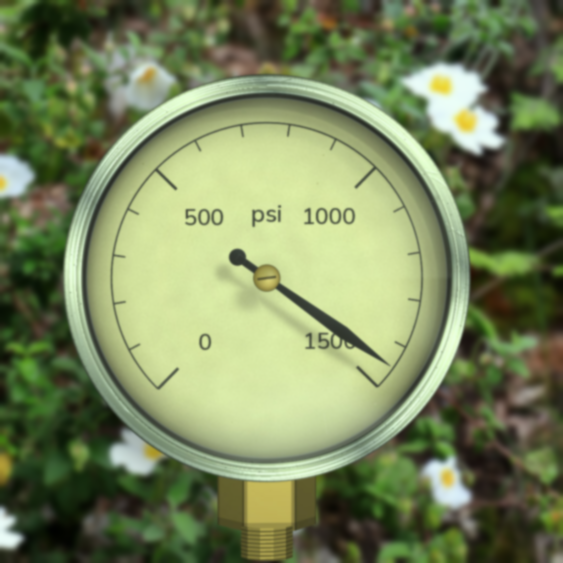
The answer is 1450 psi
